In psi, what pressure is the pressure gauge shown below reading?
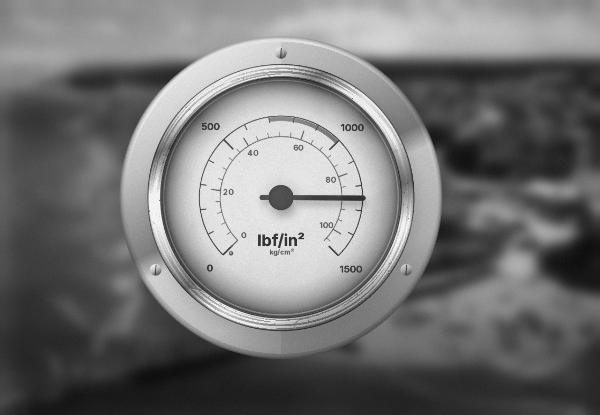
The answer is 1250 psi
